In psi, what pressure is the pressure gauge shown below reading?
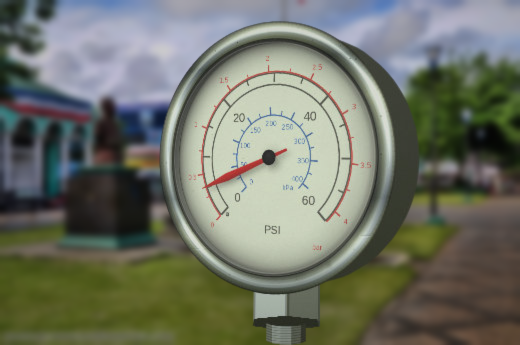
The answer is 5 psi
